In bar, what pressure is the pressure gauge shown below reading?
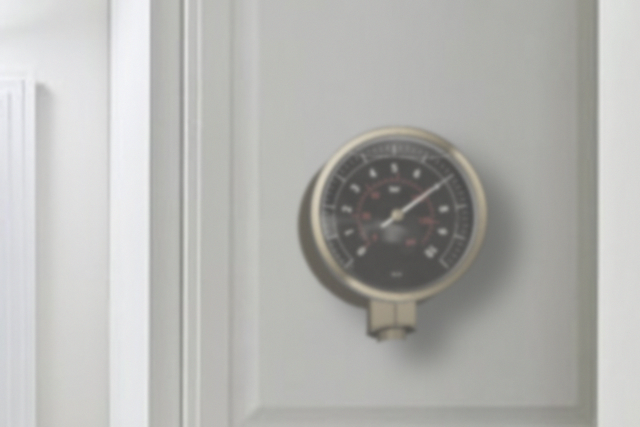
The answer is 7 bar
